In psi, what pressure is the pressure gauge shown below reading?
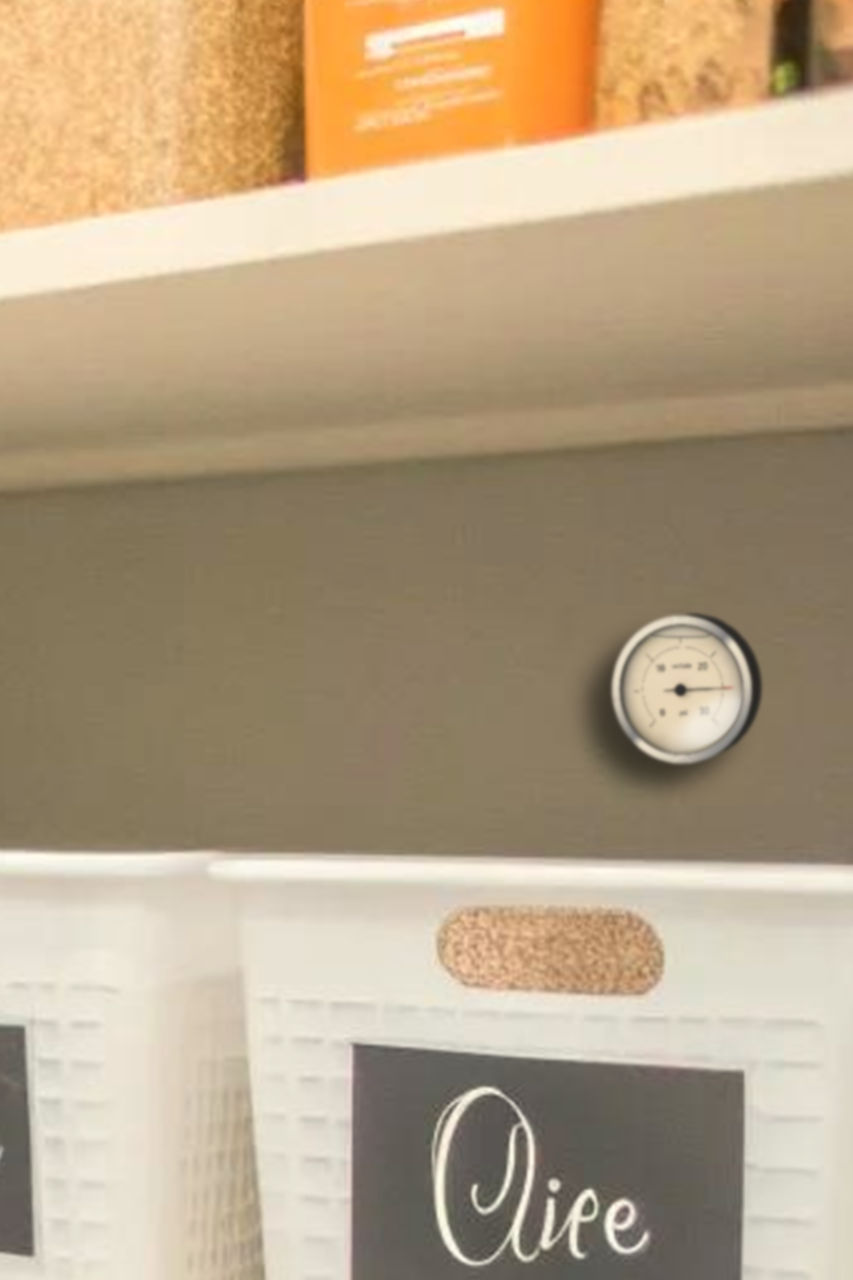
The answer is 25 psi
